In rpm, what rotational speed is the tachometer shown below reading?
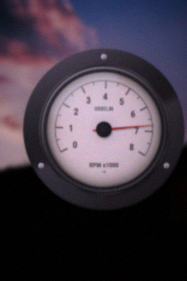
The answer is 6750 rpm
